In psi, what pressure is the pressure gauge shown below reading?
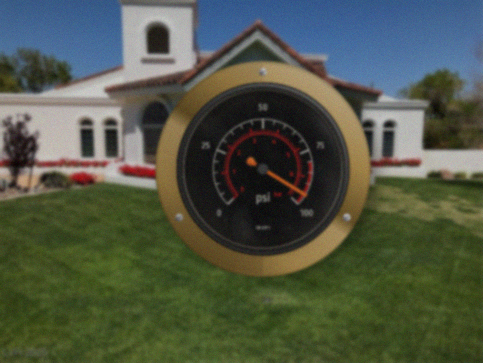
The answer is 95 psi
